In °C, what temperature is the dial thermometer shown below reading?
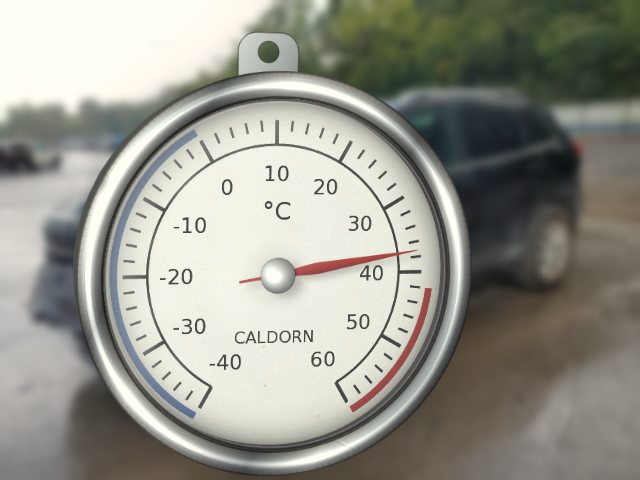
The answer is 37 °C
